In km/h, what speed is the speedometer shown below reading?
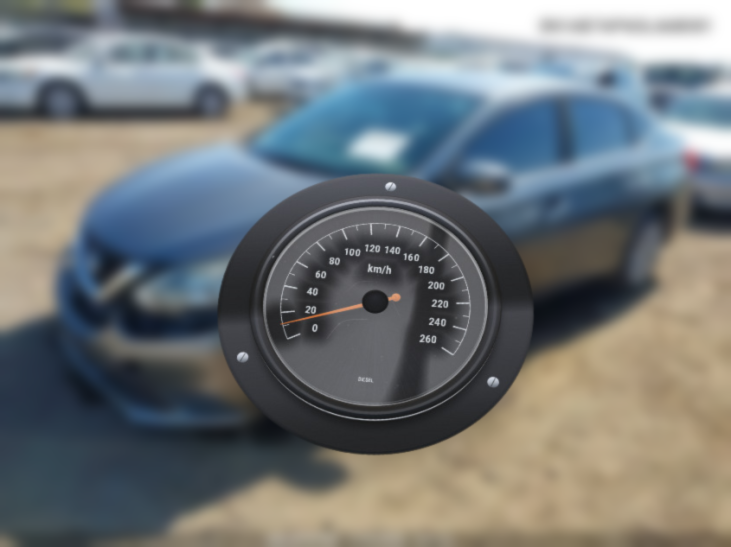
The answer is 10 km/h
